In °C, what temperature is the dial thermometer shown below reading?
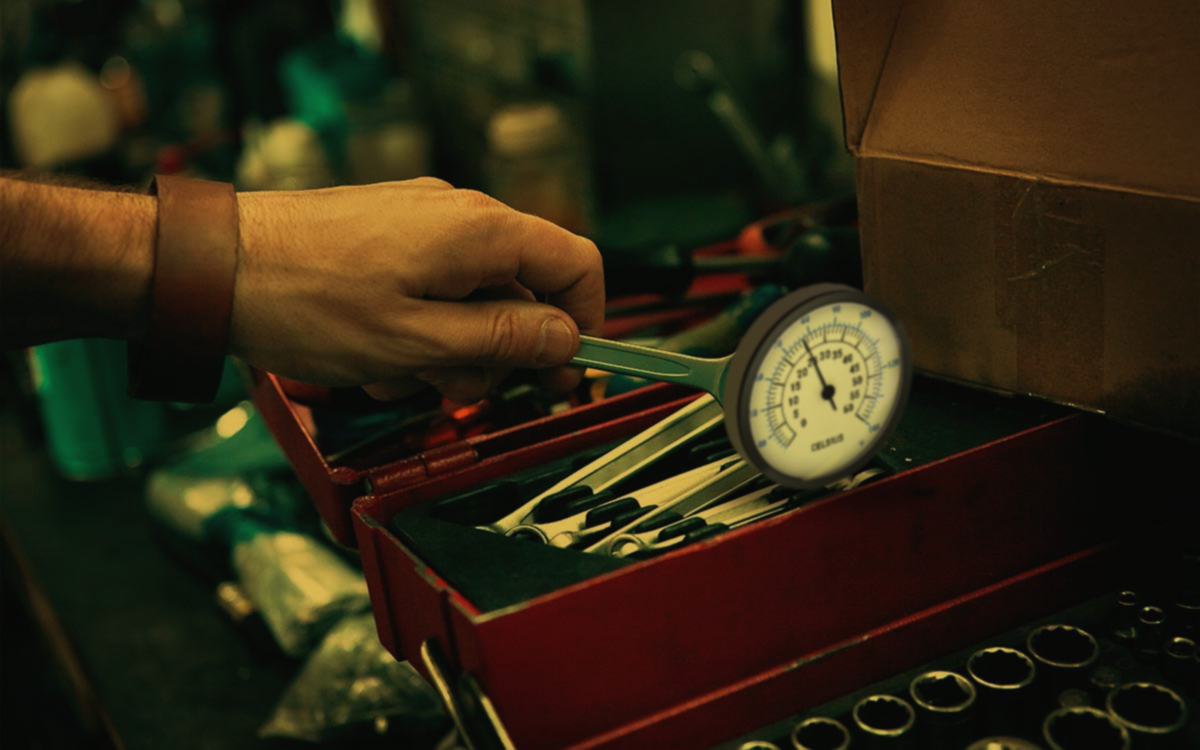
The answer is 25 °C
